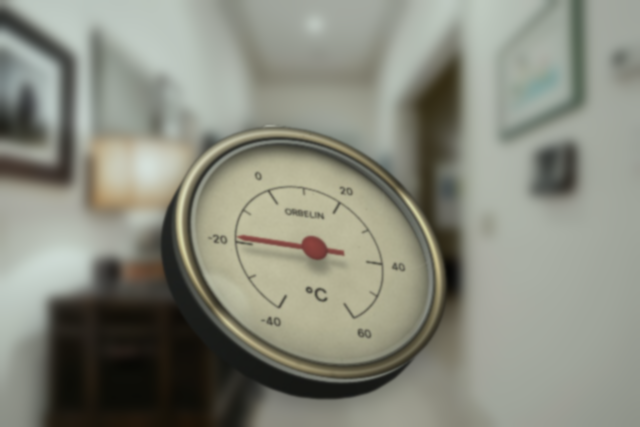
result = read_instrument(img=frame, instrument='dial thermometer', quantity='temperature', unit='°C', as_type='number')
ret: -20 °C
